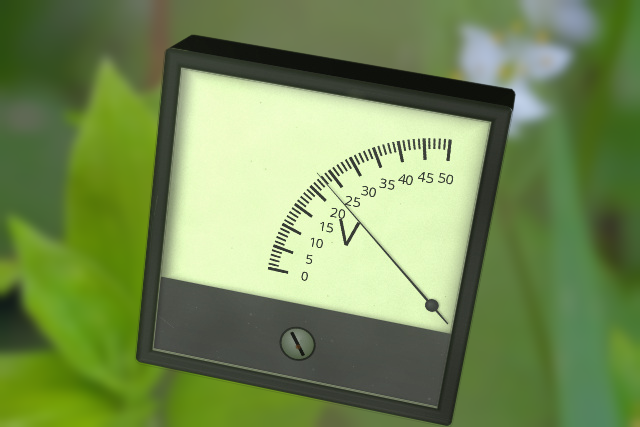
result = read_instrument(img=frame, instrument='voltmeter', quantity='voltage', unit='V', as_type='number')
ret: 23 V
